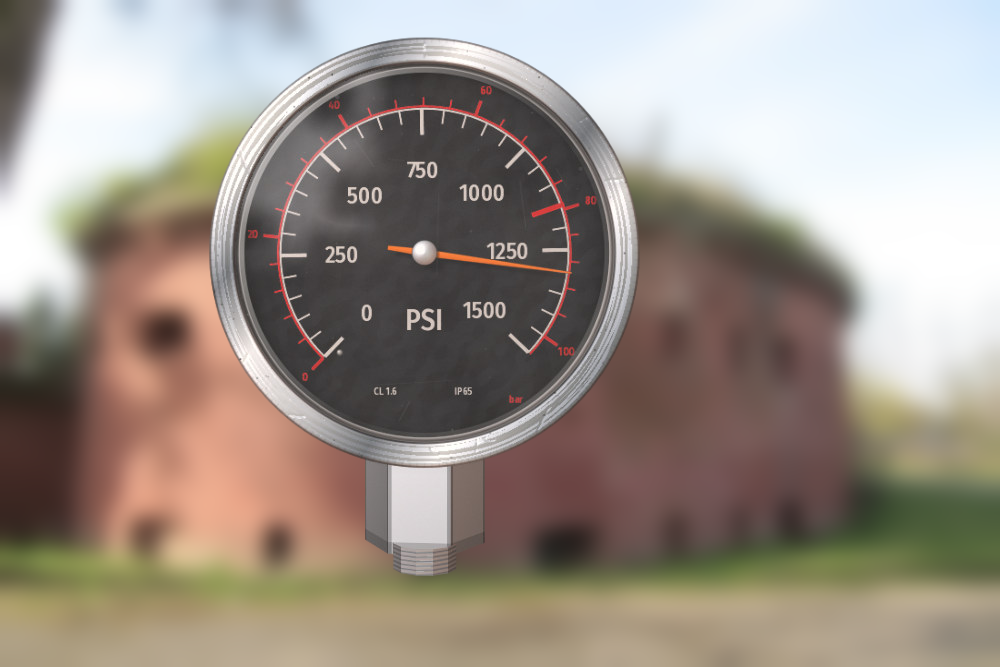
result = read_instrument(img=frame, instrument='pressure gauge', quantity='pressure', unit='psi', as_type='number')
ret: 1300 psi
